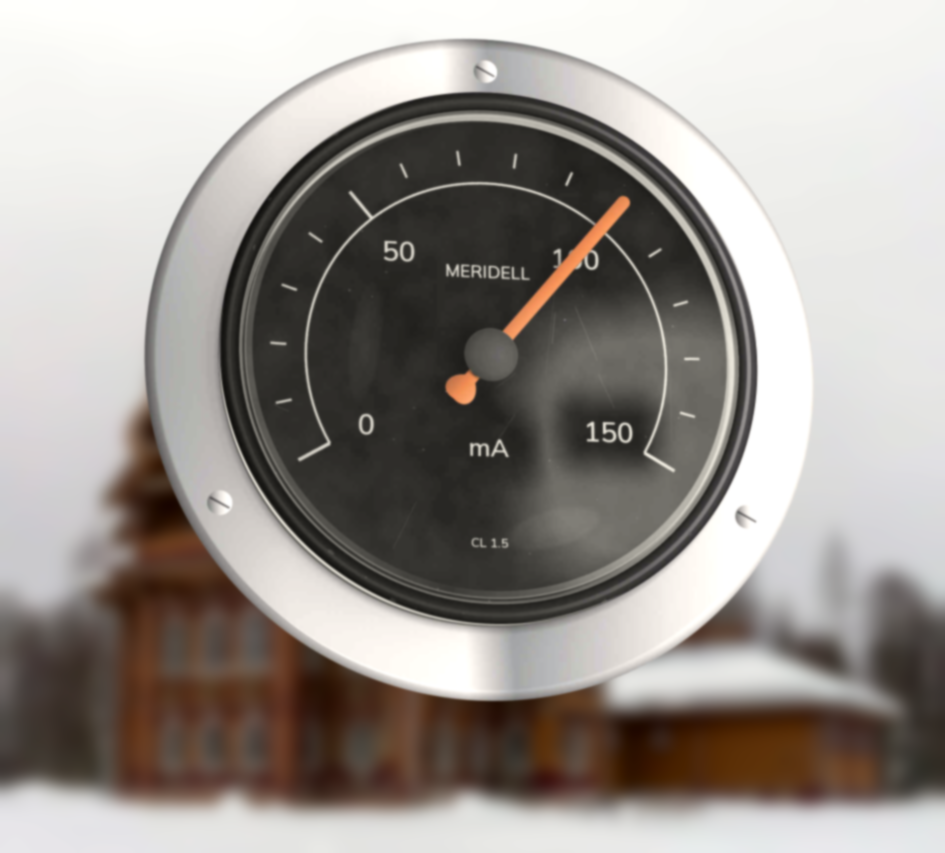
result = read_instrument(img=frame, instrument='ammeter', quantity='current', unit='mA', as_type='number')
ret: 100 mA
